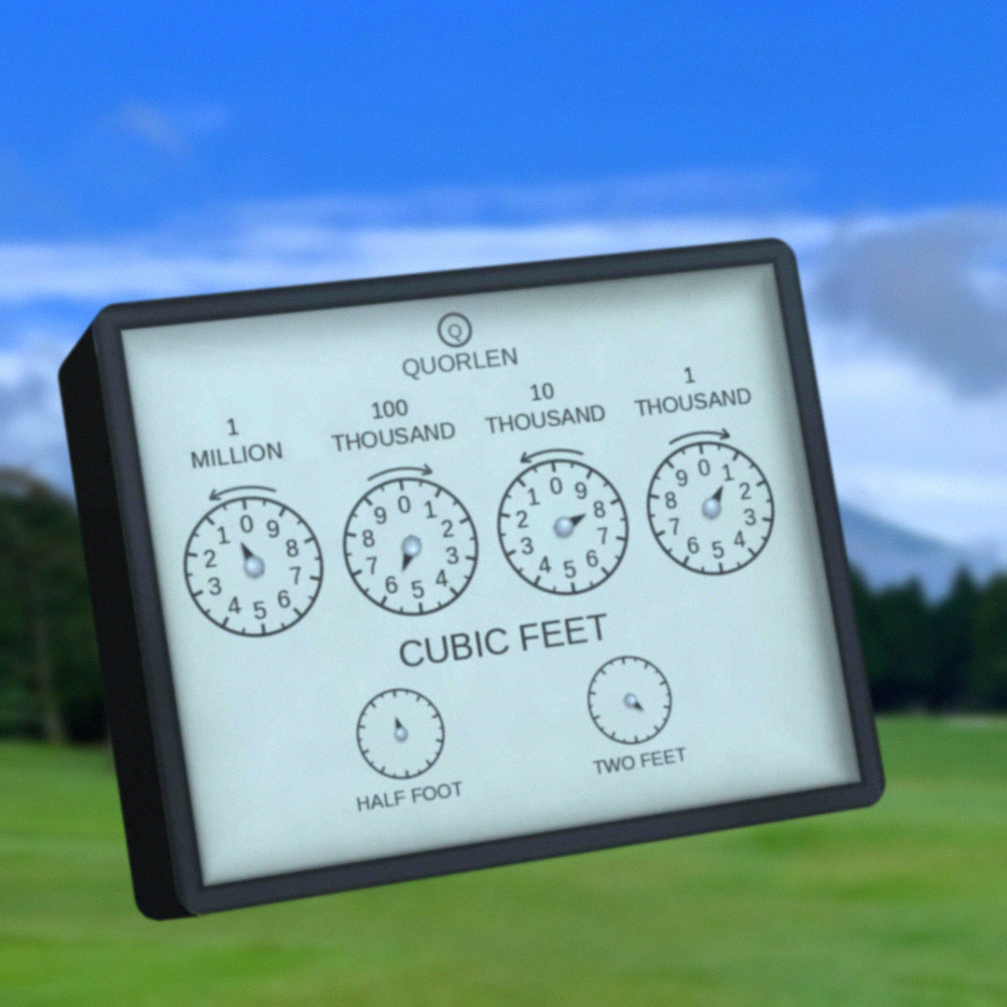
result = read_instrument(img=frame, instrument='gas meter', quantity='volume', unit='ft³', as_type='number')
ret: 58100 ft³
